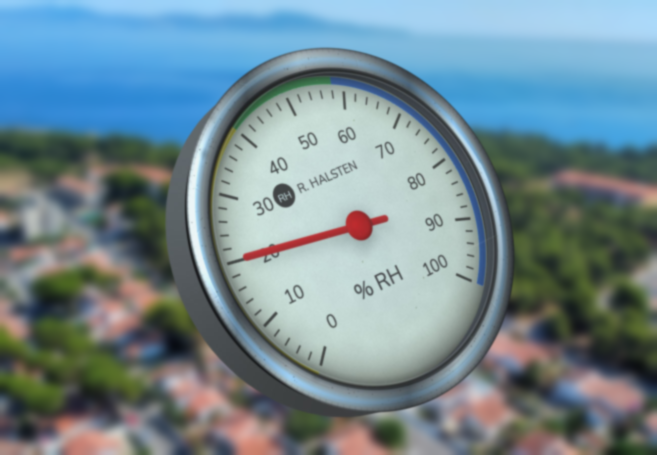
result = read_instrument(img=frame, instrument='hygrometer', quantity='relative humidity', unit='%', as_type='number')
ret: 20 %
